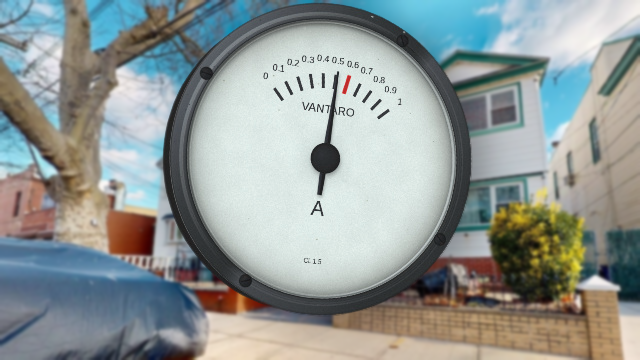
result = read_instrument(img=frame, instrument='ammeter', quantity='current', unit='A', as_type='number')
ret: 0.5 A
